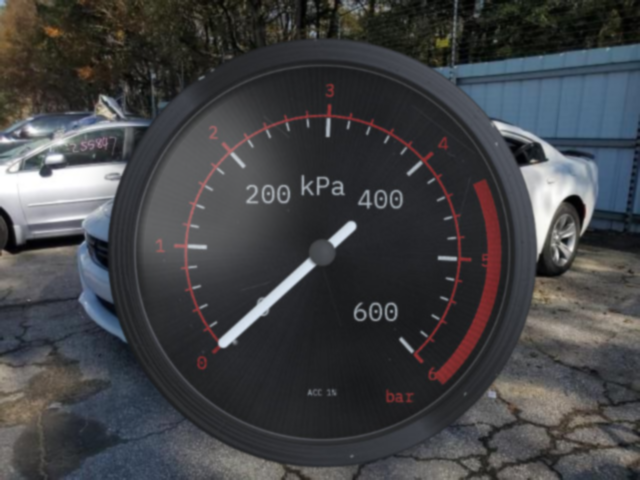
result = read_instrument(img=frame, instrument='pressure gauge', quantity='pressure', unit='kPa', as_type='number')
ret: 0 kPa
